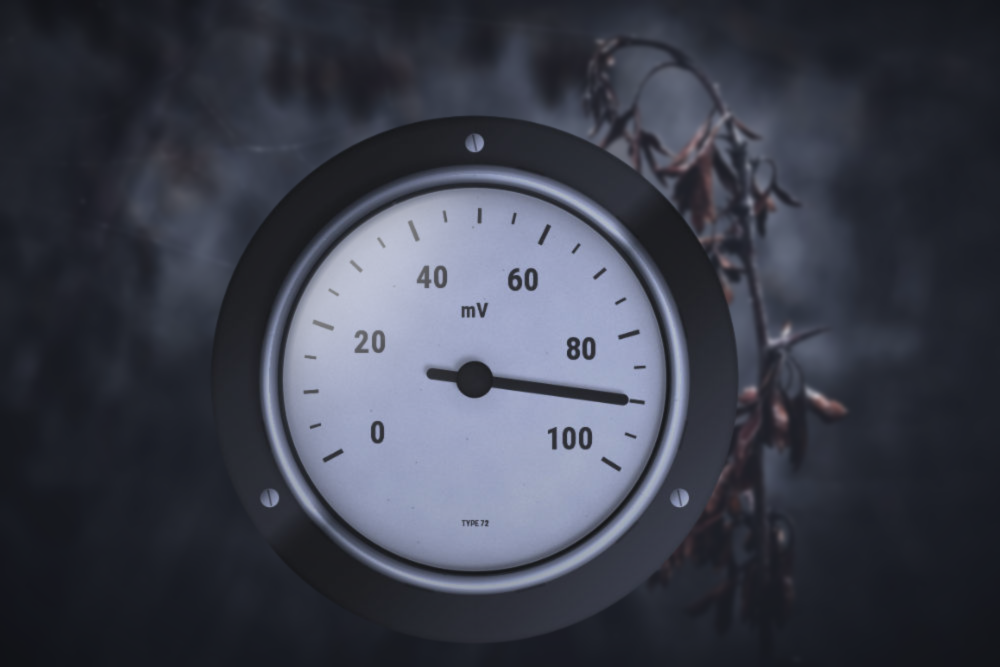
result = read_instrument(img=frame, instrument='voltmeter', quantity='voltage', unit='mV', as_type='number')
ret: 90 mV
